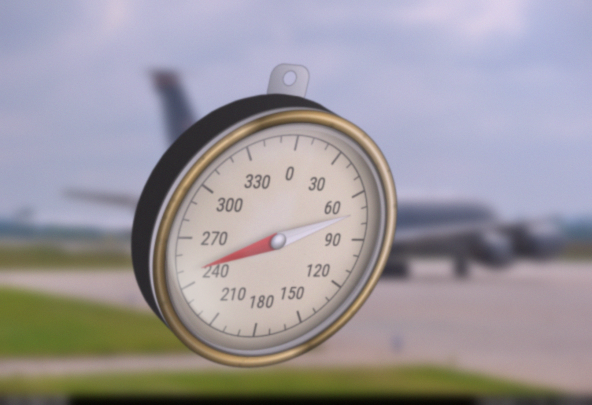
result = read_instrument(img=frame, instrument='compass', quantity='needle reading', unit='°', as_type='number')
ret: 250 °
